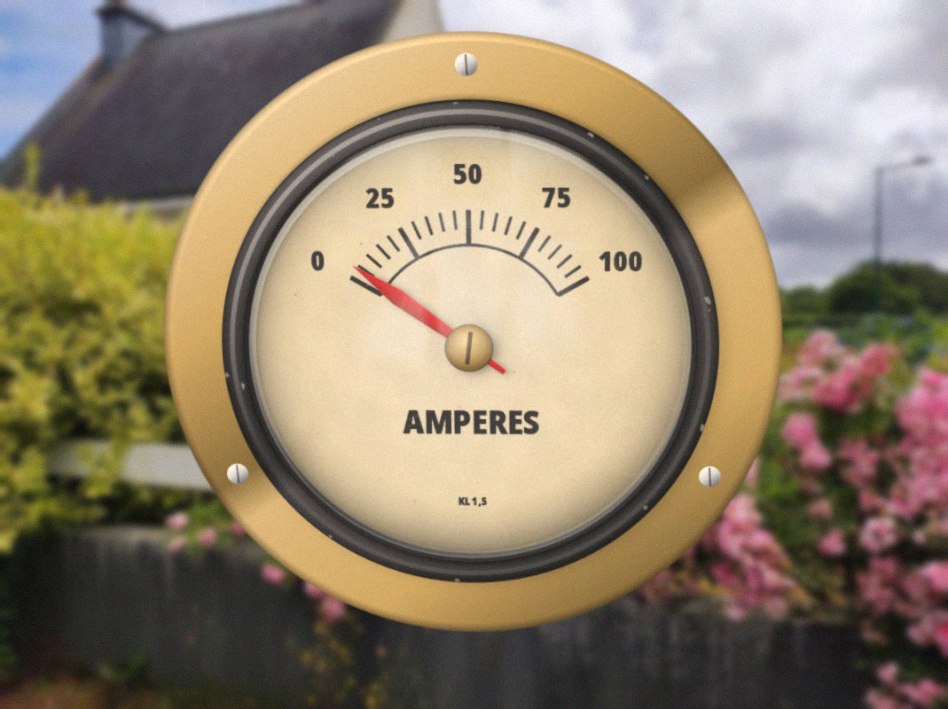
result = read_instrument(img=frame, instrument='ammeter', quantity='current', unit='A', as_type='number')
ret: 5 A
